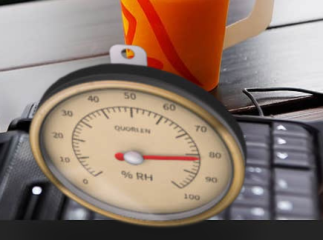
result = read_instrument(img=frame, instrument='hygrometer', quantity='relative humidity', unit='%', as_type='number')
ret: 80 %
